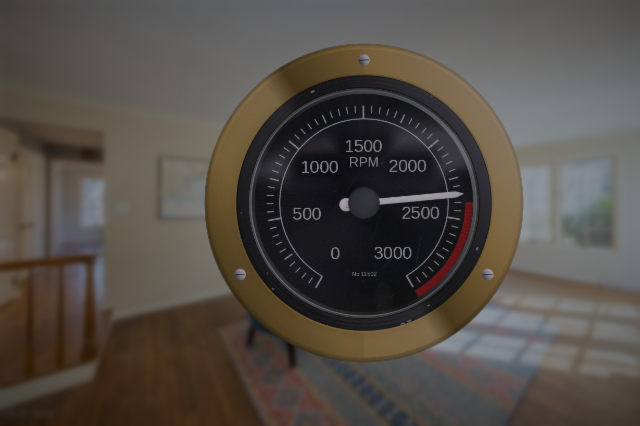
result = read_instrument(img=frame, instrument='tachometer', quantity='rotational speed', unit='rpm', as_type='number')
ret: 2350 rpm
